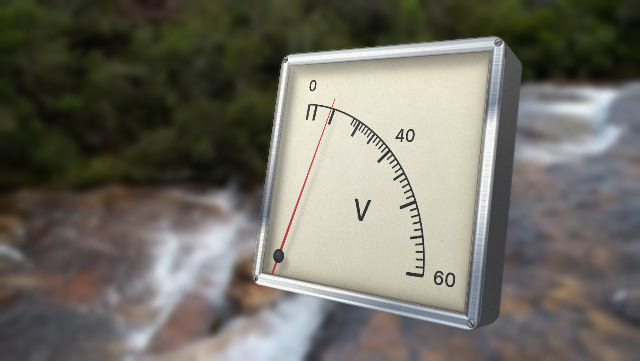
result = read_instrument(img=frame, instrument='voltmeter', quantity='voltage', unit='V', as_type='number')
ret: 20 V
